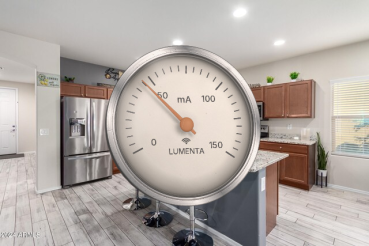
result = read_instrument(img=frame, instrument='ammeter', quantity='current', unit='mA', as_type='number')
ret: 45 mA
